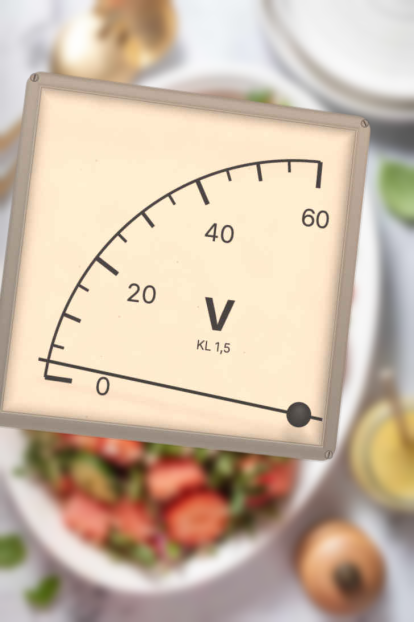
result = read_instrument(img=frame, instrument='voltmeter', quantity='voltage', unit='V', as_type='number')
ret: 2.5 V
